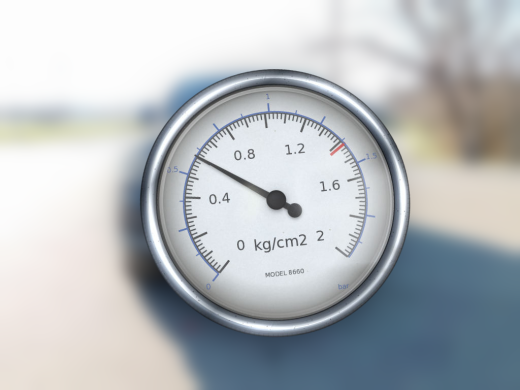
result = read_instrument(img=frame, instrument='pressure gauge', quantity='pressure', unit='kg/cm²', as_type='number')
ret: 0.6 kg/cm²
